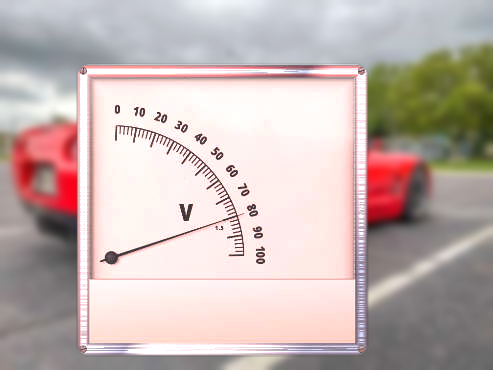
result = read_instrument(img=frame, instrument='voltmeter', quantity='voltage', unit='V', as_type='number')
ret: 80 V
